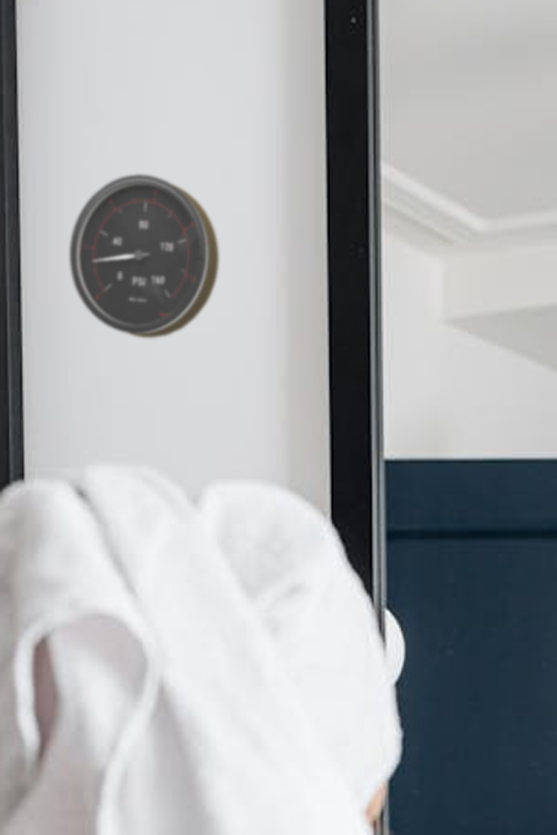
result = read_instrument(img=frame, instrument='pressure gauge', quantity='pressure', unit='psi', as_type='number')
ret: 20 psi
